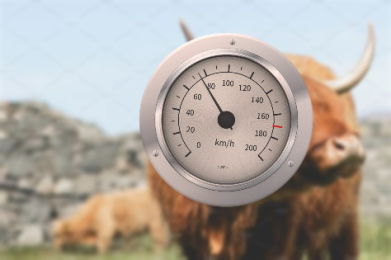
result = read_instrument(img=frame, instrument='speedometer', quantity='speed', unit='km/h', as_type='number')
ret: 75 km/h
